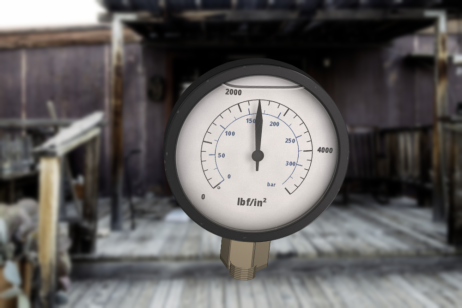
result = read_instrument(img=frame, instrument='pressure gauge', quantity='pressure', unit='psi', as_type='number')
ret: 2400 psi
